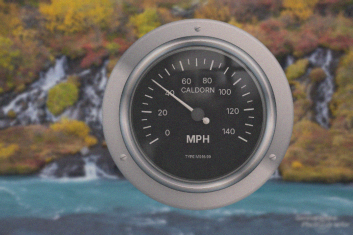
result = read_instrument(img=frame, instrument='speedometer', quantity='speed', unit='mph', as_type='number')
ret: 40 mph
